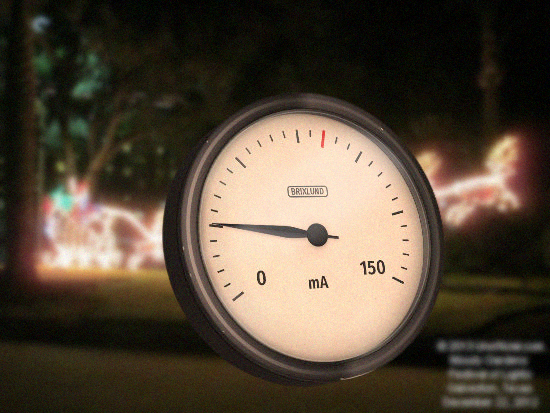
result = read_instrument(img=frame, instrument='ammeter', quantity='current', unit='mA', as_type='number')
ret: 25 mA
